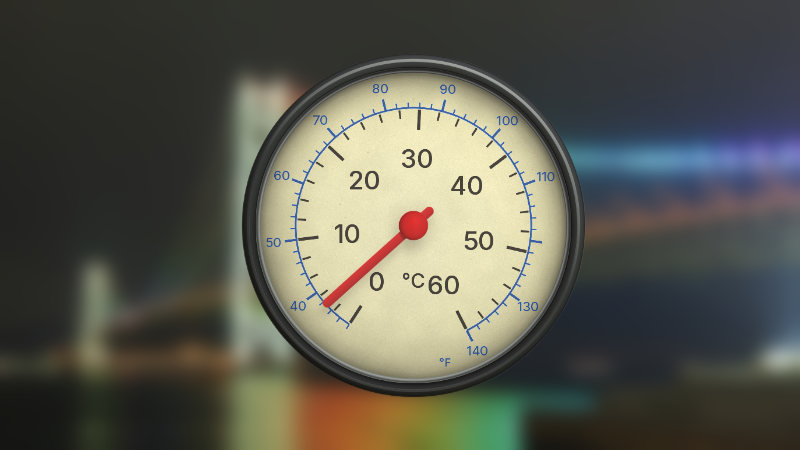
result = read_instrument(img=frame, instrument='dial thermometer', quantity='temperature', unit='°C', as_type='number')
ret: 3 °C
